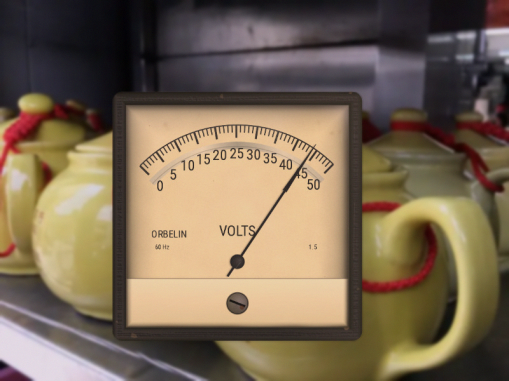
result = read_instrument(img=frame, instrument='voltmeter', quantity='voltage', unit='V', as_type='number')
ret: 44 V
